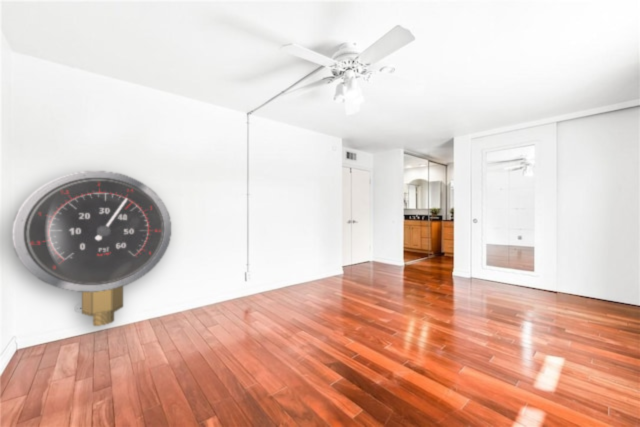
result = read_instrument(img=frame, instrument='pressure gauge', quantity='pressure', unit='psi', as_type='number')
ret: 36 psi
